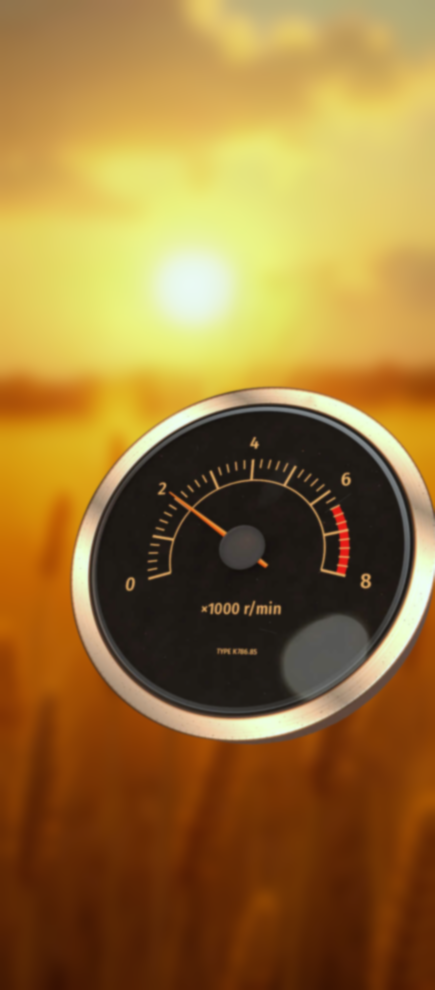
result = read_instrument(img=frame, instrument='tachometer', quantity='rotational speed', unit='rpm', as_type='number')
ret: 2000 rpm
